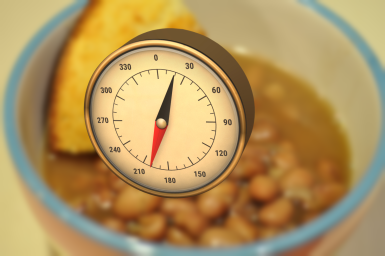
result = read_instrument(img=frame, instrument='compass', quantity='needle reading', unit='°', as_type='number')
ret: 200 °
